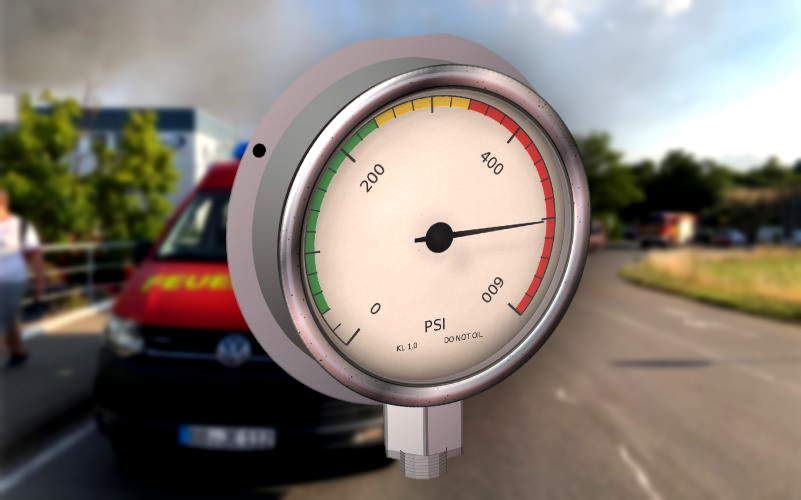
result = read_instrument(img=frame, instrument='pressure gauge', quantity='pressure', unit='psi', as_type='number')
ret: 500 psi
